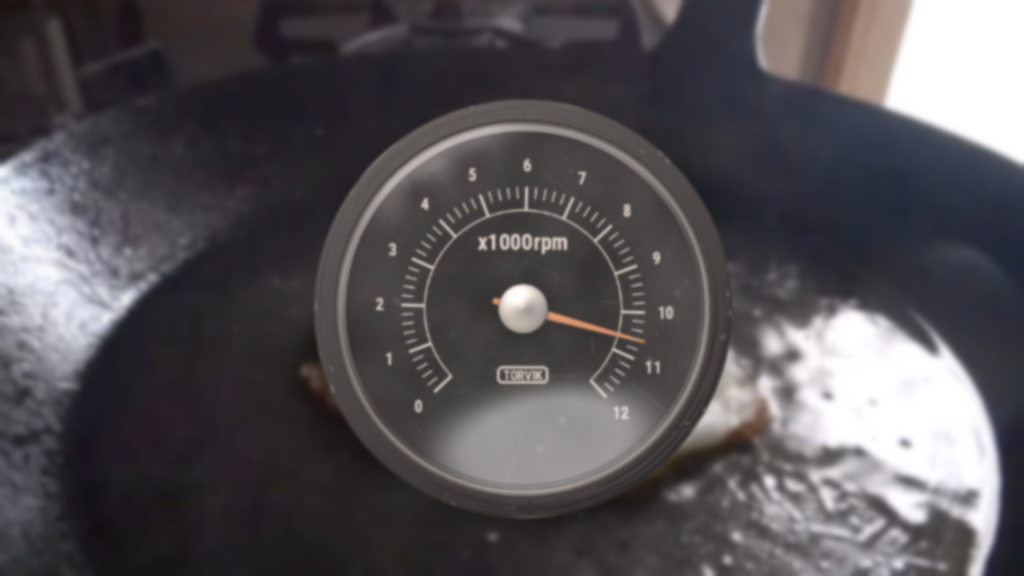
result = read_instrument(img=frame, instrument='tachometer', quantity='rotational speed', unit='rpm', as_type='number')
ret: 10600 rpm
